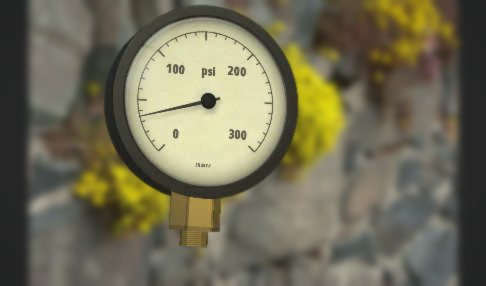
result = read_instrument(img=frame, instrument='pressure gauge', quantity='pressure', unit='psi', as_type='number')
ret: 35 psi
